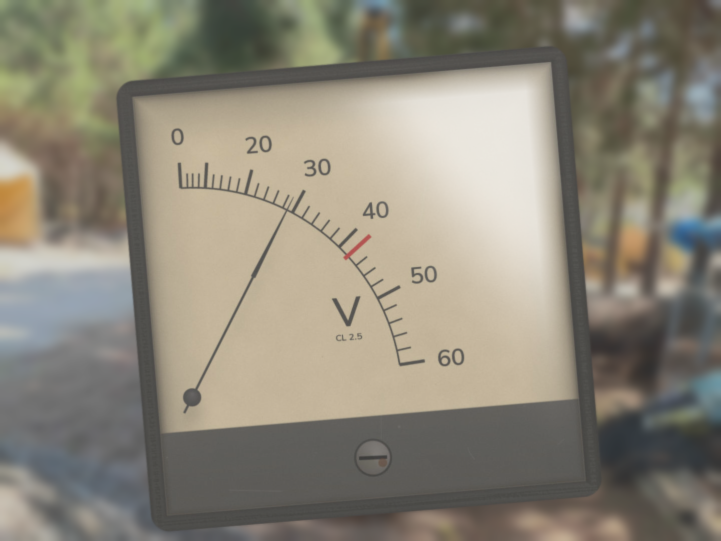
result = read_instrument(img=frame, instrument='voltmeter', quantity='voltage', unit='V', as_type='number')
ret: 29 V
